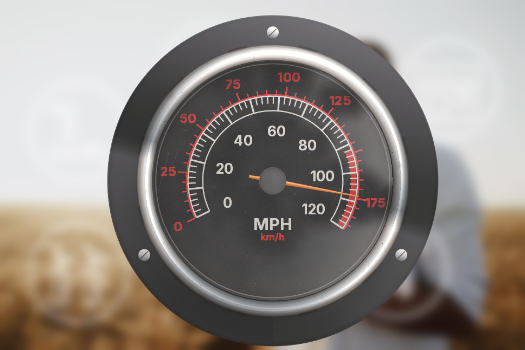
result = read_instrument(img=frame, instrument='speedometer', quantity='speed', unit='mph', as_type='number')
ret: 108 mph
